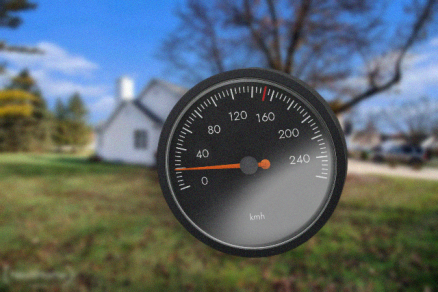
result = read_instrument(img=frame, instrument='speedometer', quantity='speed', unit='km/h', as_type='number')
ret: 20 km/h
